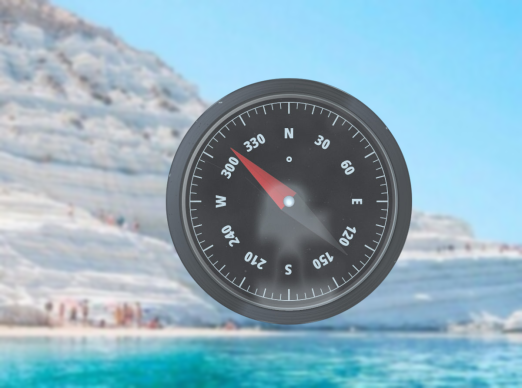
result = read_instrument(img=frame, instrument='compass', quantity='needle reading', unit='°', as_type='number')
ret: 312.5 °
